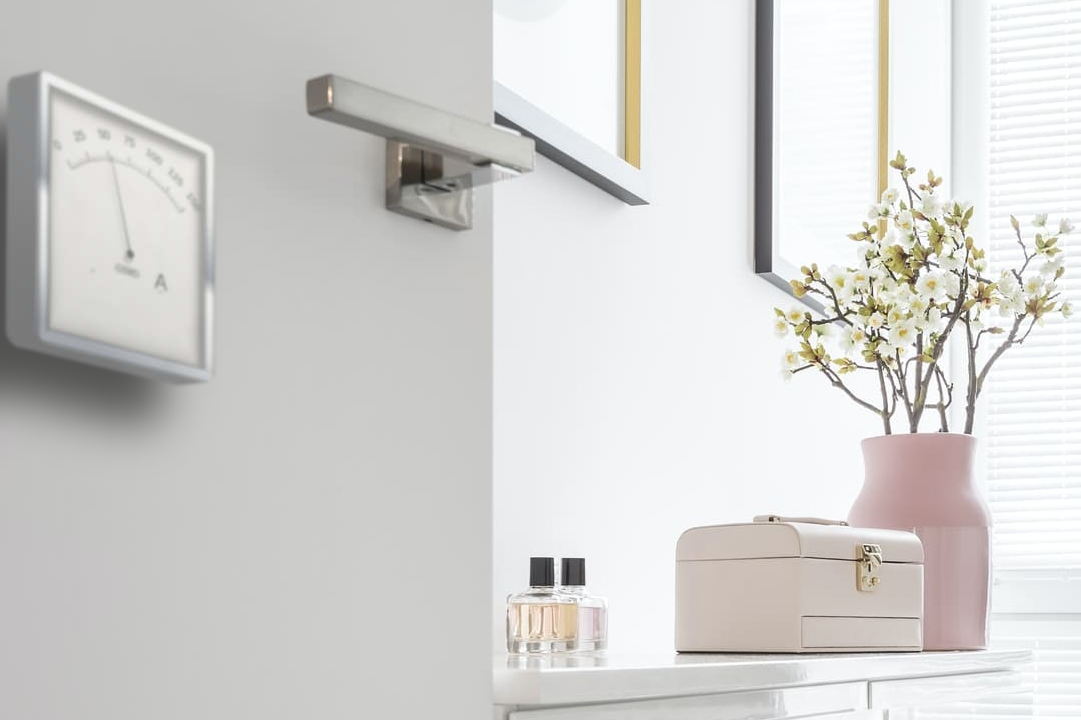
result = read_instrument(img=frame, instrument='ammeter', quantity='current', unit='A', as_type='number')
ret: 50 A
